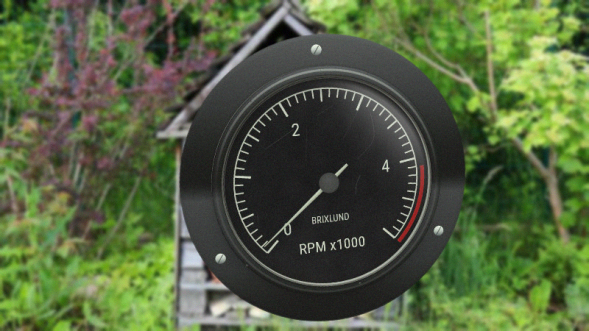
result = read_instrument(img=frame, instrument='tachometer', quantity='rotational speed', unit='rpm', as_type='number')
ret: 100 rpm
